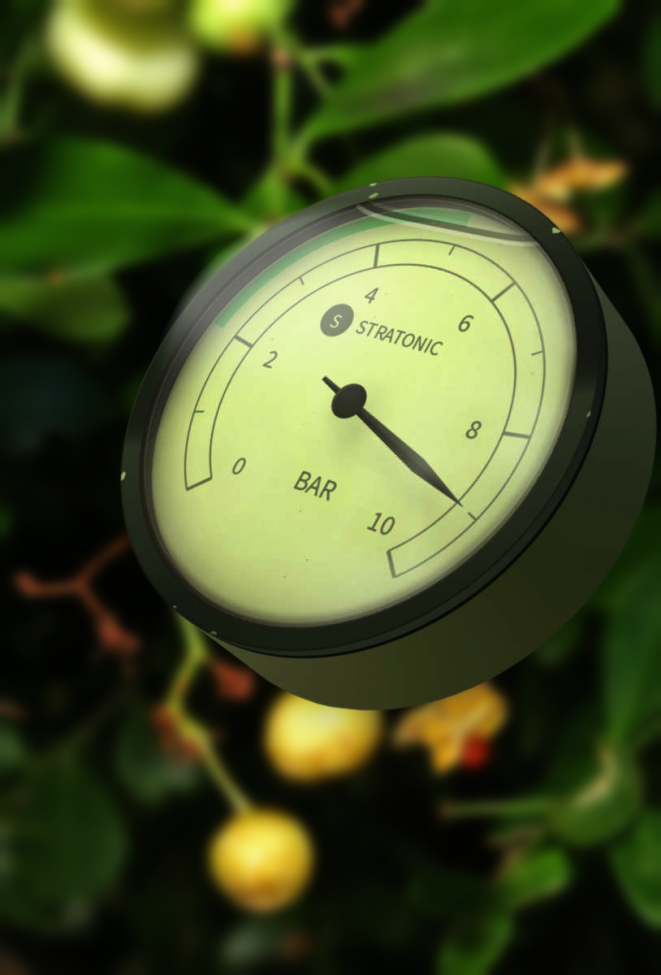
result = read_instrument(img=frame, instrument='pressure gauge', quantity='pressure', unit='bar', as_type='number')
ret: 9 bar
